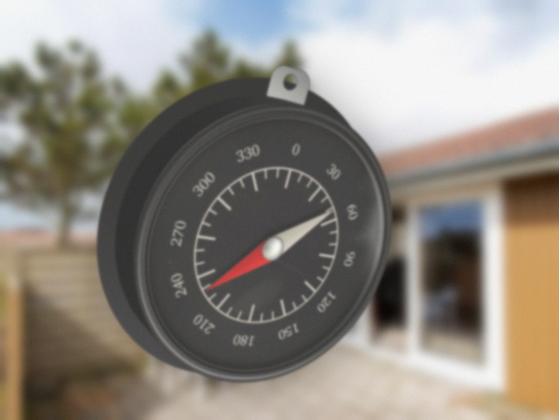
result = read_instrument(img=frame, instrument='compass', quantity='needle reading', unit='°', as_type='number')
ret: 230 °
